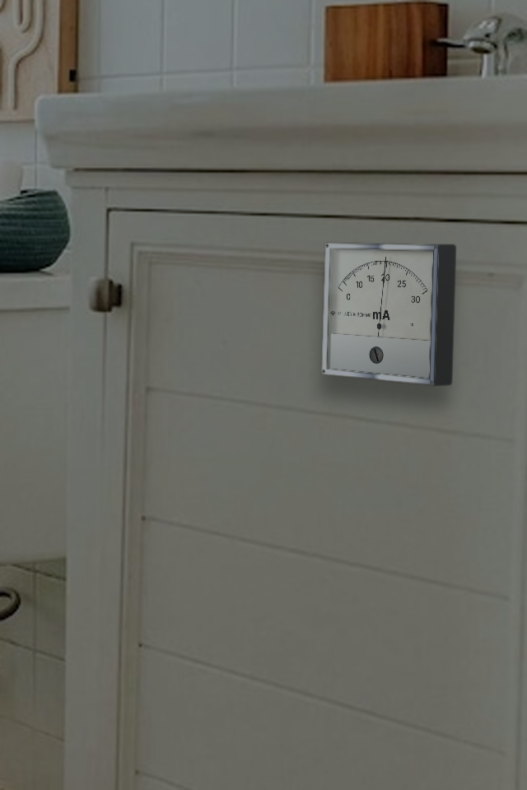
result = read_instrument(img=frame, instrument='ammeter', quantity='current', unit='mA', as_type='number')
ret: 20 mA
